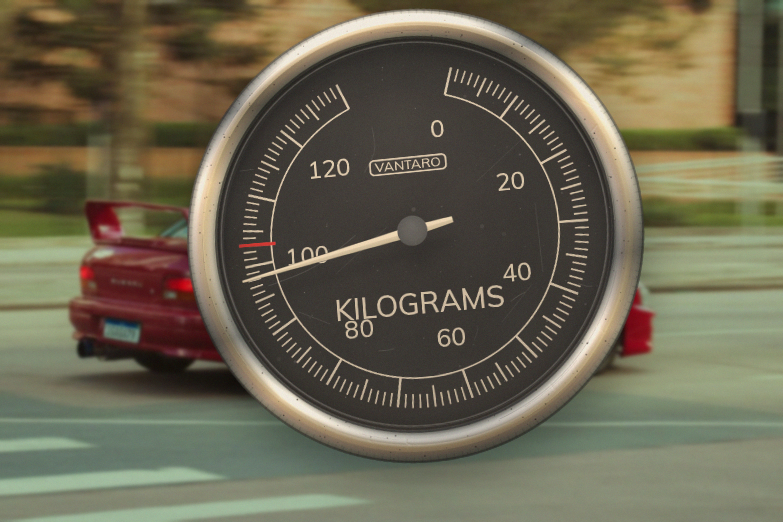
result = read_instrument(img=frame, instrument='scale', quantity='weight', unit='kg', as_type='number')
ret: 98 kg
